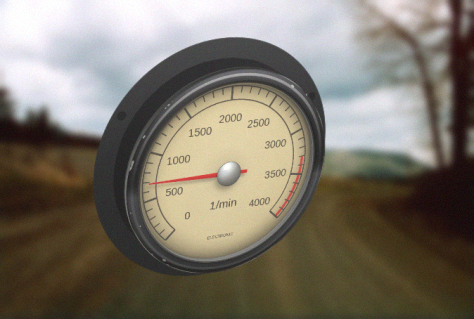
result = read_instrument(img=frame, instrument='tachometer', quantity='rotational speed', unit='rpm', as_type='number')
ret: 700 rpm
